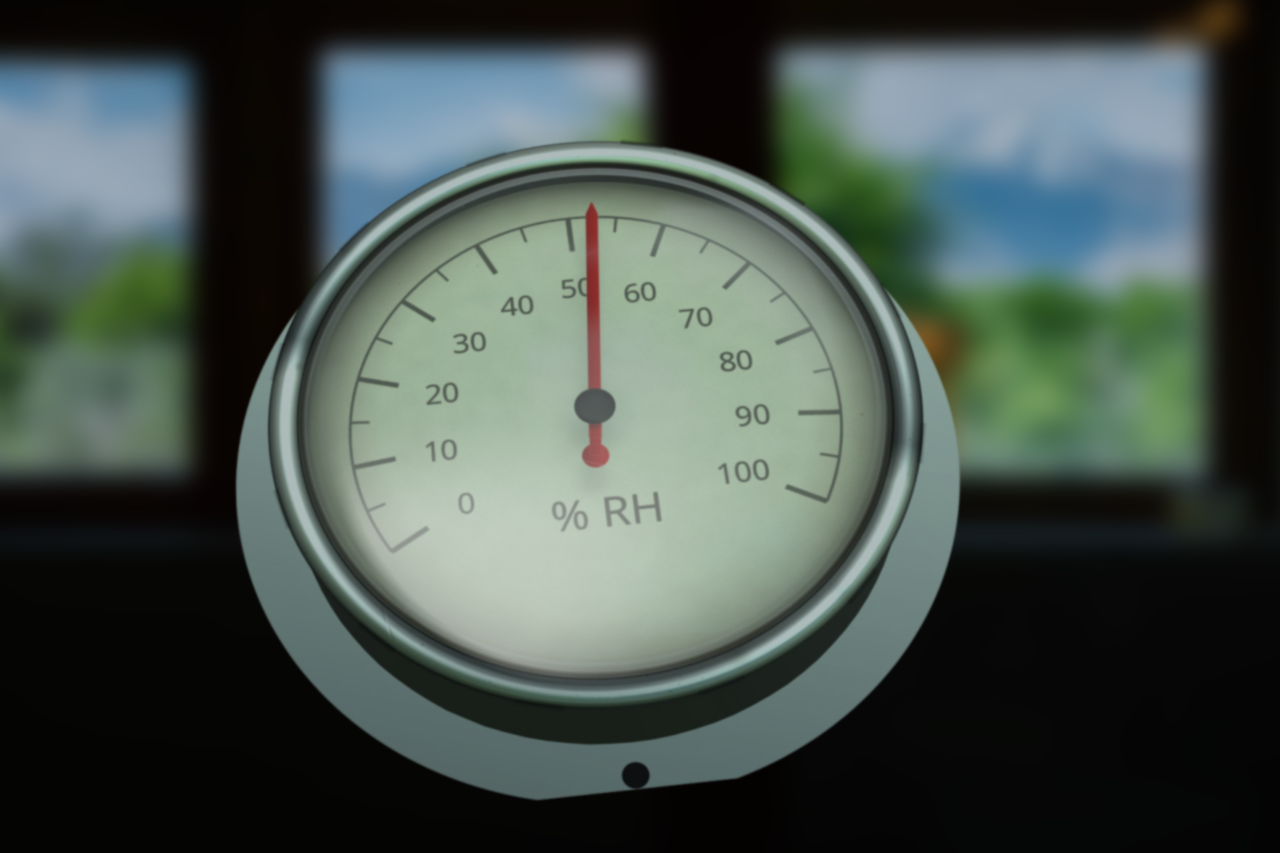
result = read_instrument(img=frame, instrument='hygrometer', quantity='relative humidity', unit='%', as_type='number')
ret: 52.5 %
